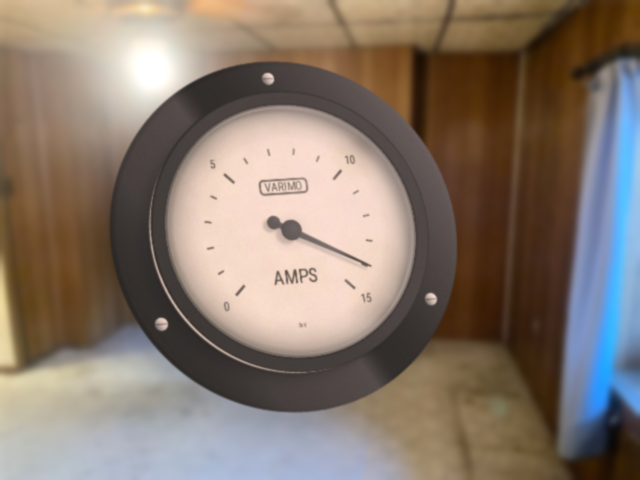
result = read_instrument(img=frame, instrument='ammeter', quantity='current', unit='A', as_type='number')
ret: 14 A
